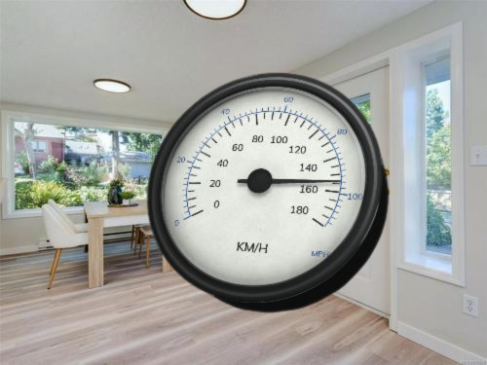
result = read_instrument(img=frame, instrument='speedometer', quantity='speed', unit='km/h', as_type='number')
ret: 155 km/h
